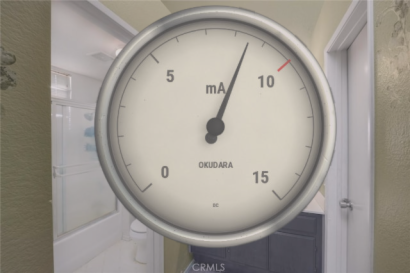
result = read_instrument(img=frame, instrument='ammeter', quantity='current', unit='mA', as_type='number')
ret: 8.5 mA
